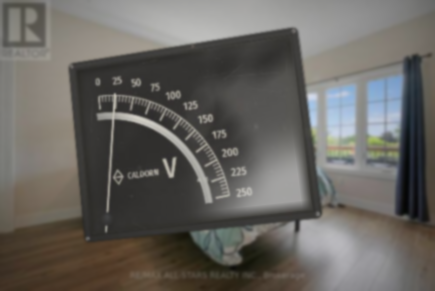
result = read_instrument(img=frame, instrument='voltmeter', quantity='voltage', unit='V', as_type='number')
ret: 25 V
